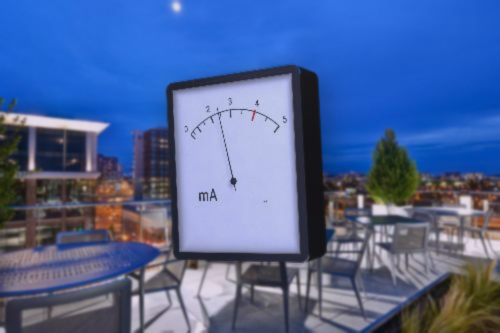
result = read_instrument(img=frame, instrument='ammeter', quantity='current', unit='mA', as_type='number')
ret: 2.5 mA
